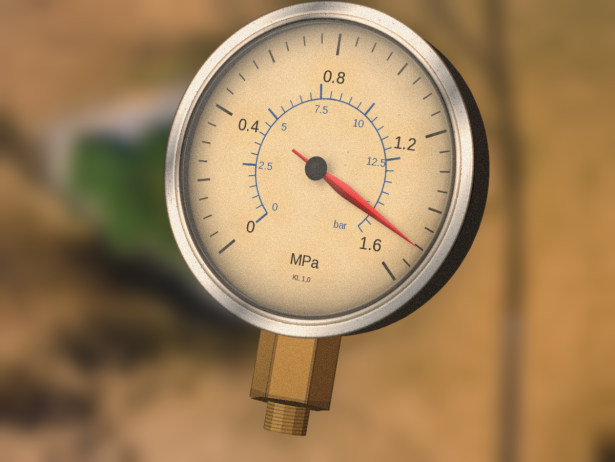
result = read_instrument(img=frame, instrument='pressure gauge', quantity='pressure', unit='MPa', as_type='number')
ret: 1.5 MPa
